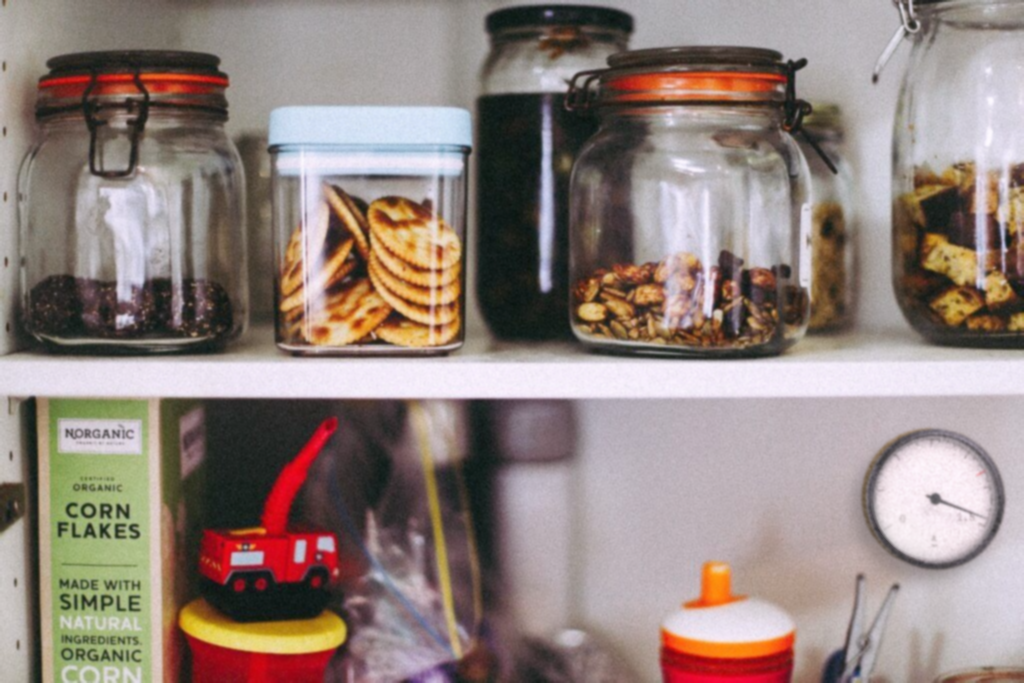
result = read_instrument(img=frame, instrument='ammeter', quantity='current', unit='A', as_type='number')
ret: 1.45 A
